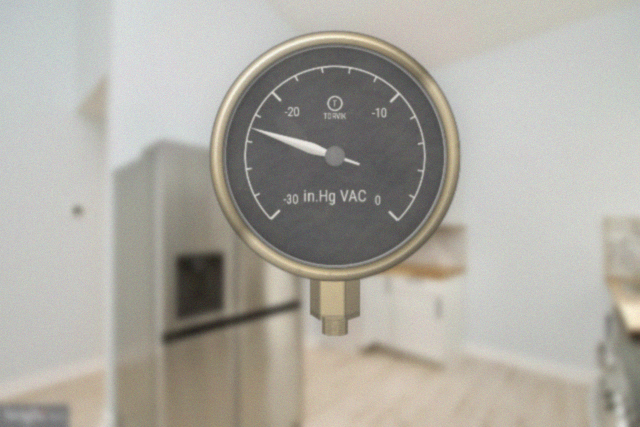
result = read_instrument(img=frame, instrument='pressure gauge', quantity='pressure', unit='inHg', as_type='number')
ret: -23 inHg
